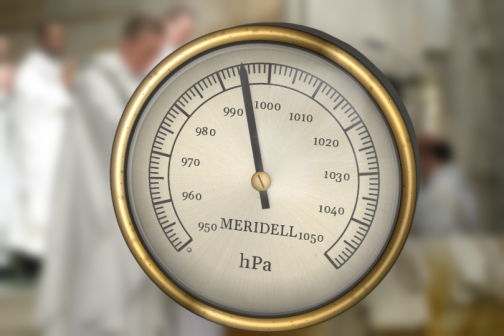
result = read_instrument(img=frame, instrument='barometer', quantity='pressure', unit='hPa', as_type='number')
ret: 995 hPa
